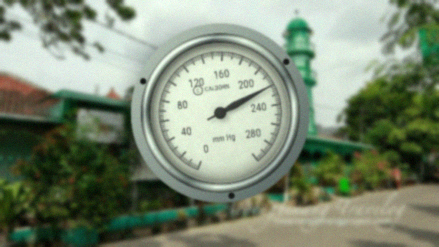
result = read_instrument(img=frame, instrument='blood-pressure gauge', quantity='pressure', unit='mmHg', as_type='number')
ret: 220 mmHg
